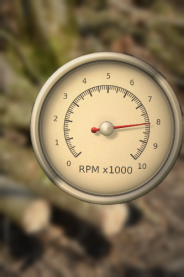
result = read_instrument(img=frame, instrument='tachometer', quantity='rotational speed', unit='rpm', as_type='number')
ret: 8000 rpm
